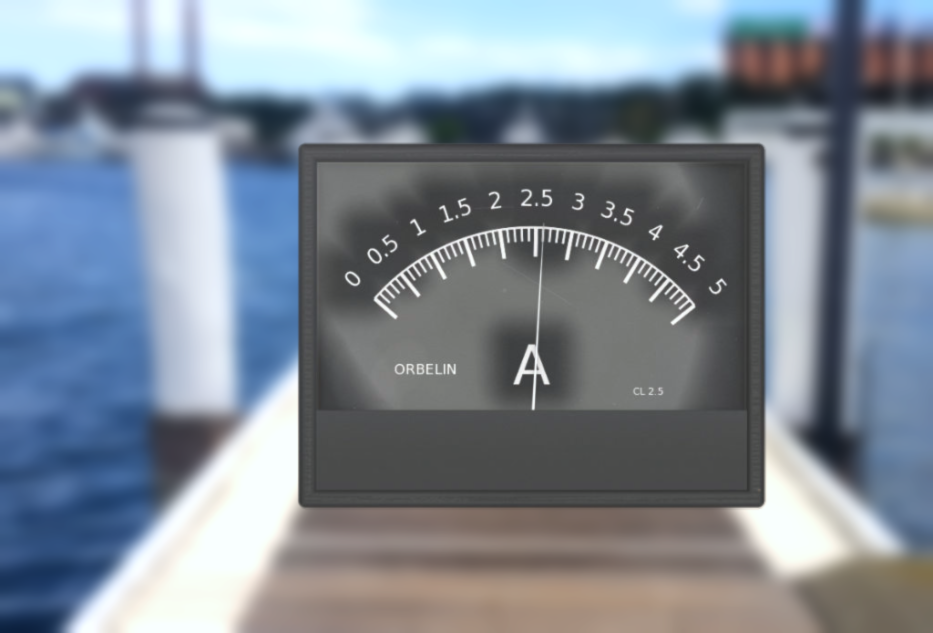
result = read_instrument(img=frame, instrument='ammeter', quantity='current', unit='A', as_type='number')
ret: 2.6 A
